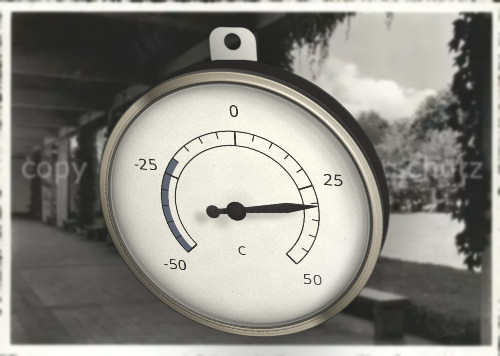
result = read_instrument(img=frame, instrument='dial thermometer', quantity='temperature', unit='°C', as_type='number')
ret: 30 °C
